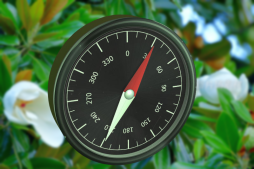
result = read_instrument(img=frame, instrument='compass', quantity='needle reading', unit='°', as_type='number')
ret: 30 °
